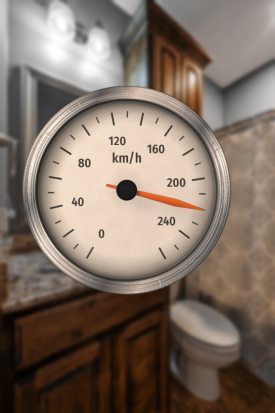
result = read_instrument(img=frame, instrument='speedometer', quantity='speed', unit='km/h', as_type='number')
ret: 220 km/h
